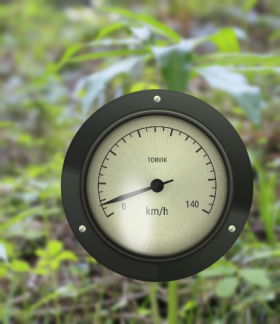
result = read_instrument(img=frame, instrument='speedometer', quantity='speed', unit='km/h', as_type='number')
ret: 7.5 km/h
